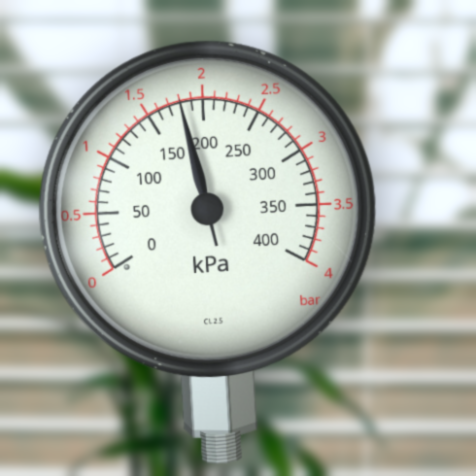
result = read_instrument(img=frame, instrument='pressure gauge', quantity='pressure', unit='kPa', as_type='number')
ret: 180 kPa
